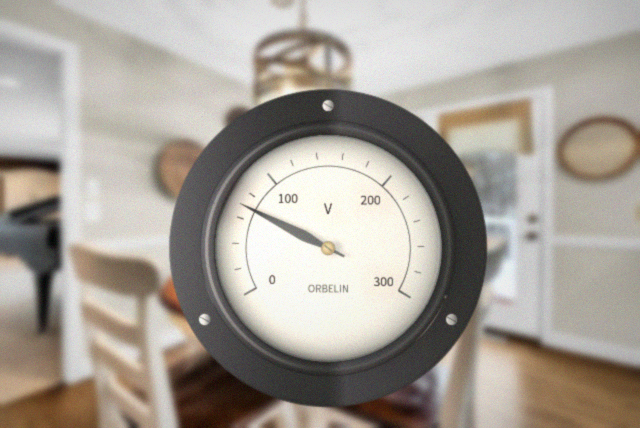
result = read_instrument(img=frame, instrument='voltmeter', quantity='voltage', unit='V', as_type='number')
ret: 70 V
